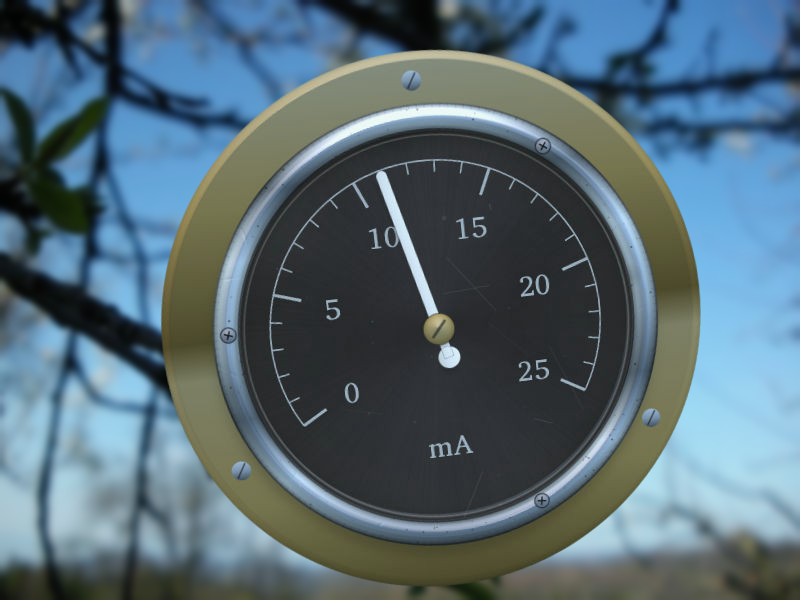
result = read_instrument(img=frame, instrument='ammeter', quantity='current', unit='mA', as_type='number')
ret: 11 mA
